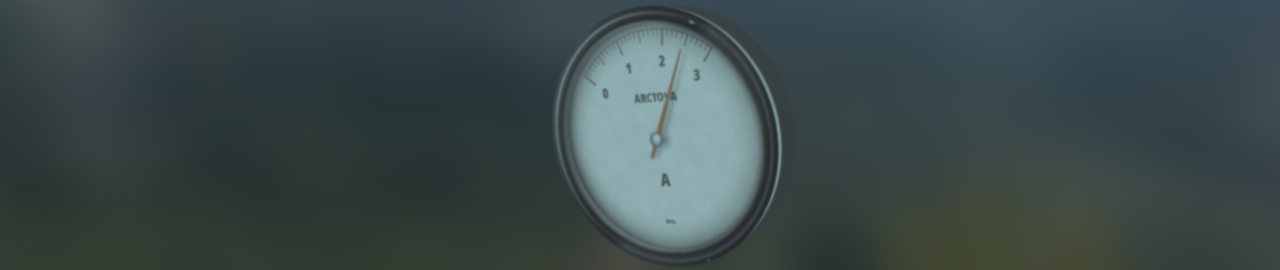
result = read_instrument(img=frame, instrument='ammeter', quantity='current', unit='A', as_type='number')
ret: 2.5 A
